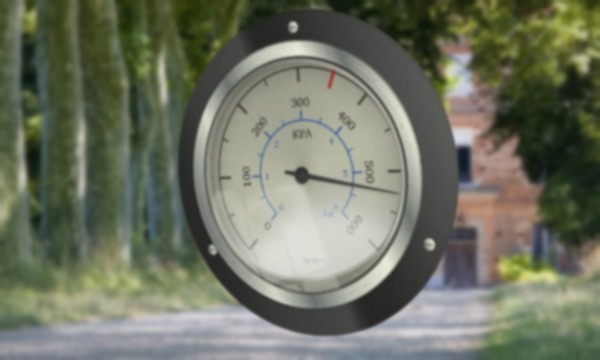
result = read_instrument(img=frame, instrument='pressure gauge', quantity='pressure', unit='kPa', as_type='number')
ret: 525 kPa
